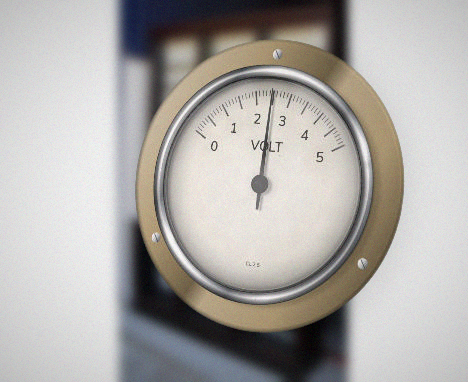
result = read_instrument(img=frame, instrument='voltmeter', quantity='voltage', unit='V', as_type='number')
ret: 2.5 V
